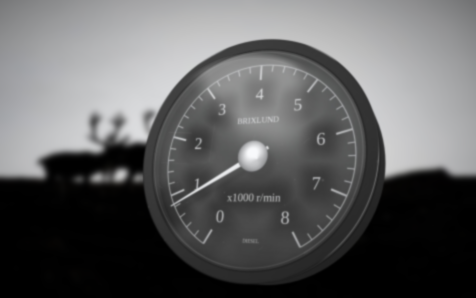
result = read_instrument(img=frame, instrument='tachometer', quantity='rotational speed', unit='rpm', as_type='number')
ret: 800 rpm
